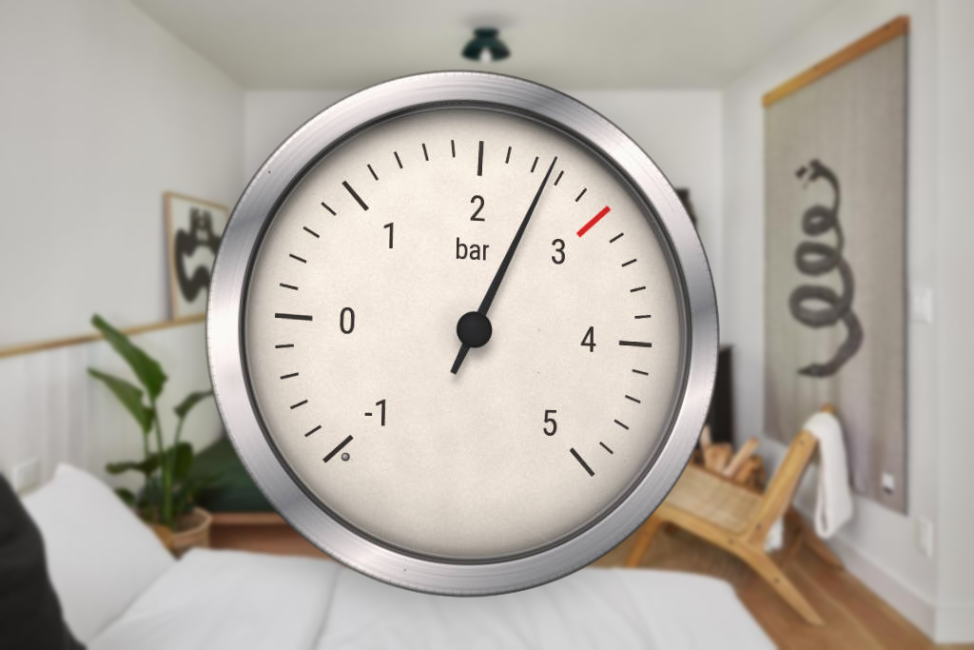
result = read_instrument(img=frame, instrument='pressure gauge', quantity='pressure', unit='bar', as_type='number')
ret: 2.5 bar
